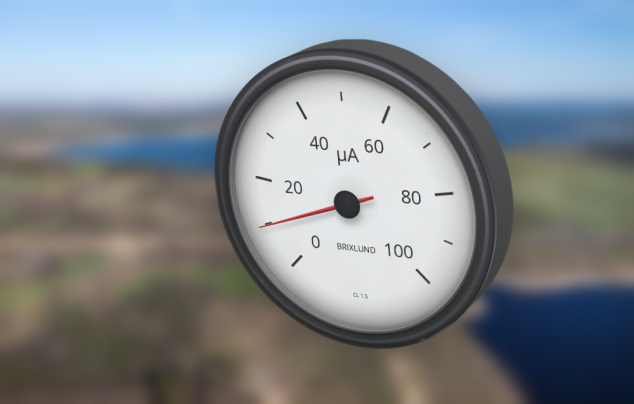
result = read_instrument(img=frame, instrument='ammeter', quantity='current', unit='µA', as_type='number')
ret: 10 µA
